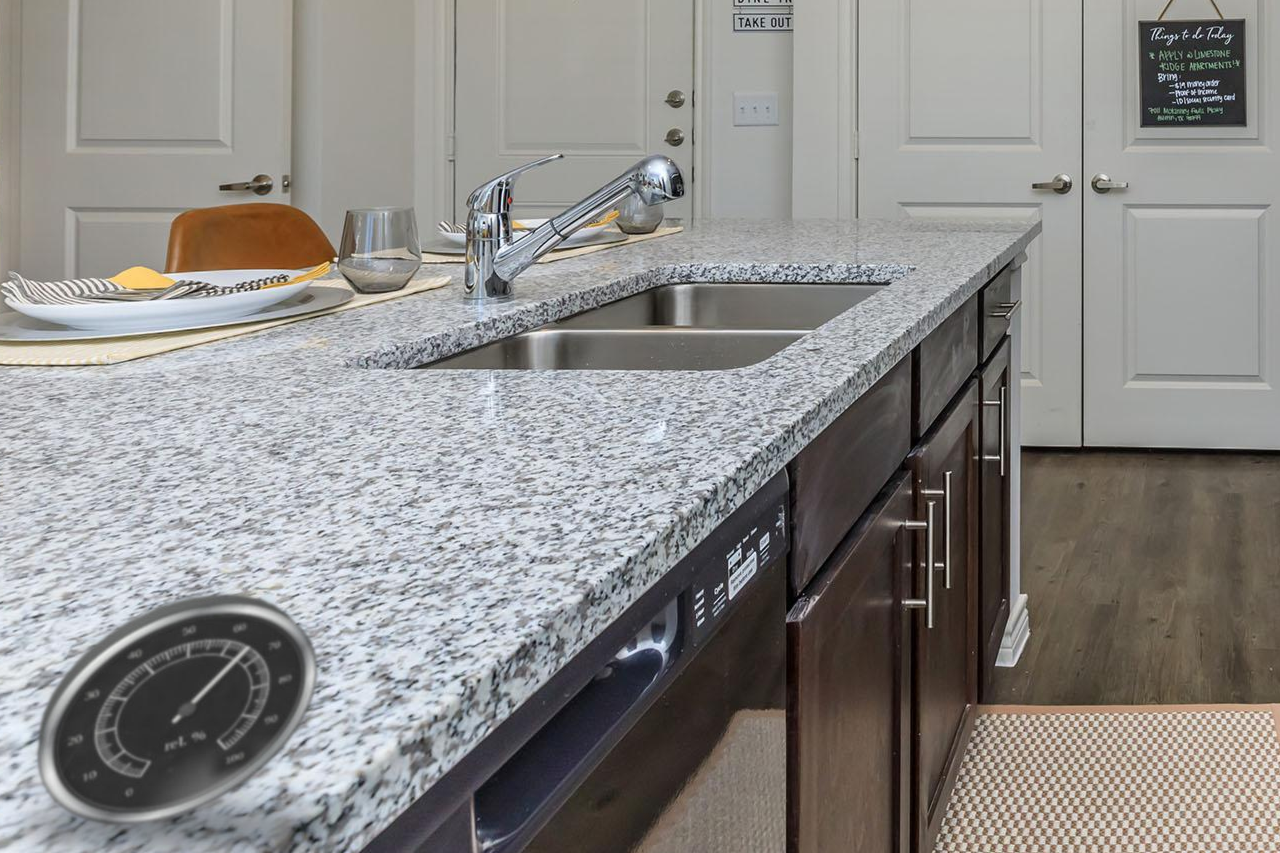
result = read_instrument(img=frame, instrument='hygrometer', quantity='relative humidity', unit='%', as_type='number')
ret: 65 %
